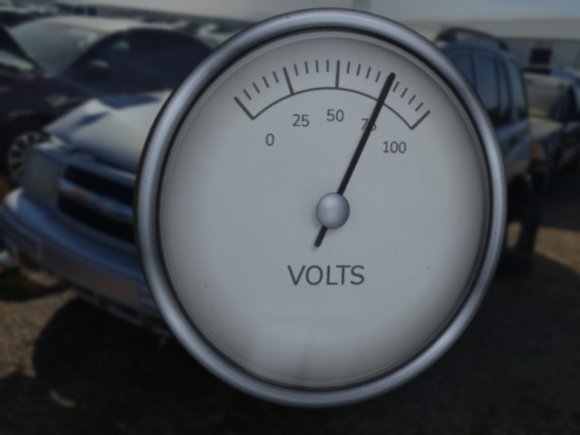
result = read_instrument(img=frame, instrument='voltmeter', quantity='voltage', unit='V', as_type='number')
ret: 75 V
